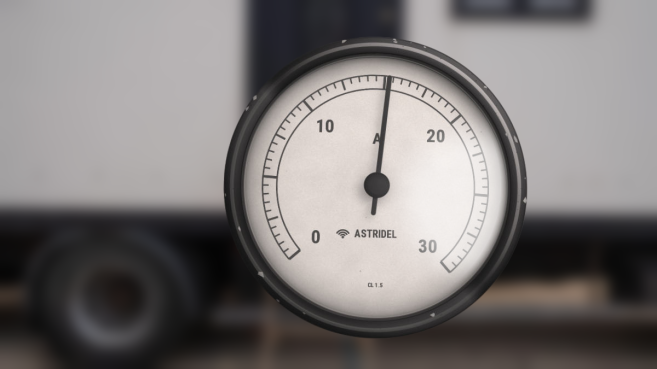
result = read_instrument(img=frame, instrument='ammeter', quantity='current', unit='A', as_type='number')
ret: 15.25 A
